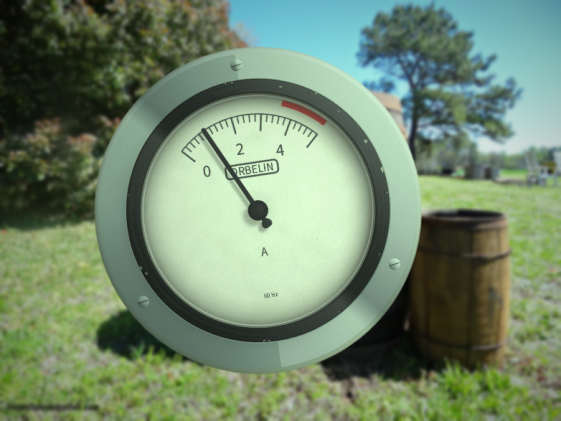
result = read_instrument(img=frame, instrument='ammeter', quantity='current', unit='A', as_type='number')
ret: 1 A
